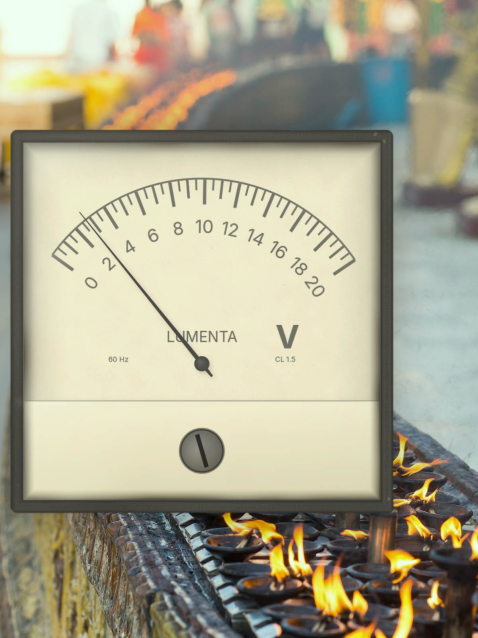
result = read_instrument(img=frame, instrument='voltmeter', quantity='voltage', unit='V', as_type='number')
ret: 2.75 V
